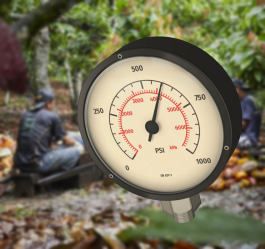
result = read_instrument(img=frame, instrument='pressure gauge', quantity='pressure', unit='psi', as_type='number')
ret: 600 psi
